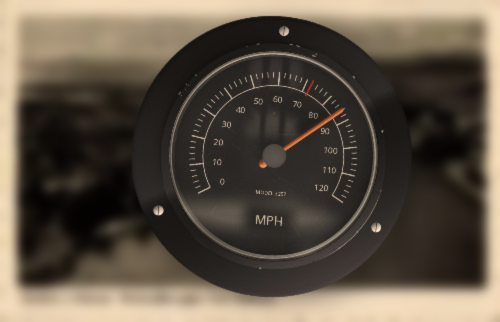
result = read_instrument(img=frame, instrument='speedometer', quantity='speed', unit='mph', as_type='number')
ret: 86 mph
